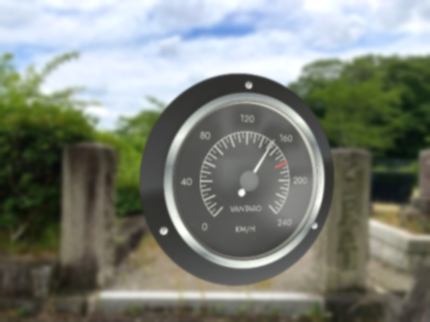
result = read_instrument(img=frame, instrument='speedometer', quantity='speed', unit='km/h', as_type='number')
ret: 150 km/h
